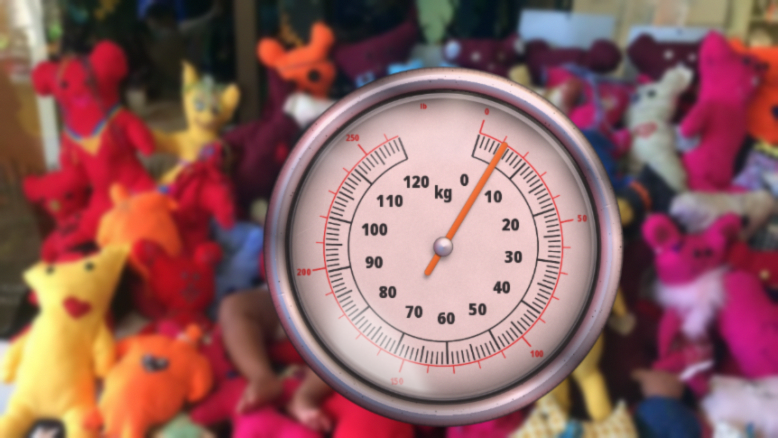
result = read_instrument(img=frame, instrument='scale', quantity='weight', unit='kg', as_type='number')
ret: 5 kg
